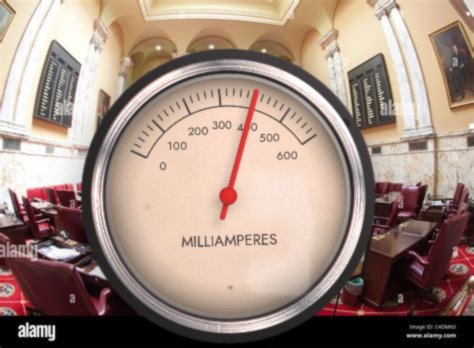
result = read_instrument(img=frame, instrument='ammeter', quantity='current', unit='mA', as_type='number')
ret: 400 mA
